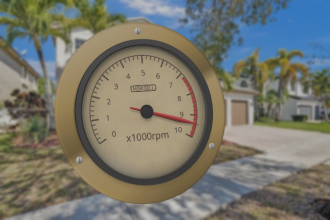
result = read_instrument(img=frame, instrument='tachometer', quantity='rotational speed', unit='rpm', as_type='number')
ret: 9400 rpm
